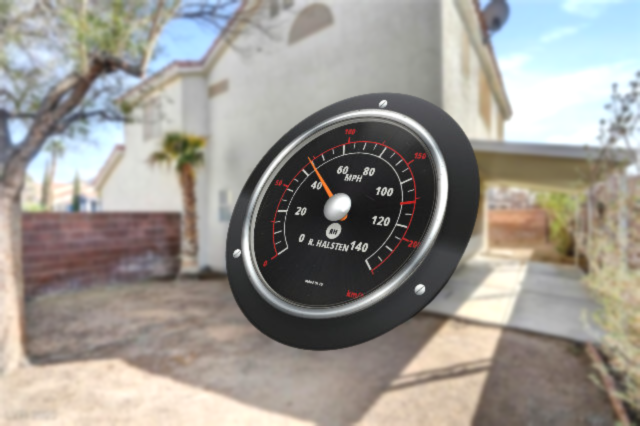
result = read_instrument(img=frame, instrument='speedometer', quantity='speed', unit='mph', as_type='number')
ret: 45 mph
